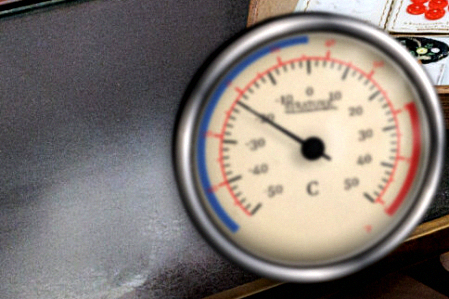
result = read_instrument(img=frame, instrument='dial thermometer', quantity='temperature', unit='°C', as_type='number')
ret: -20 °C
